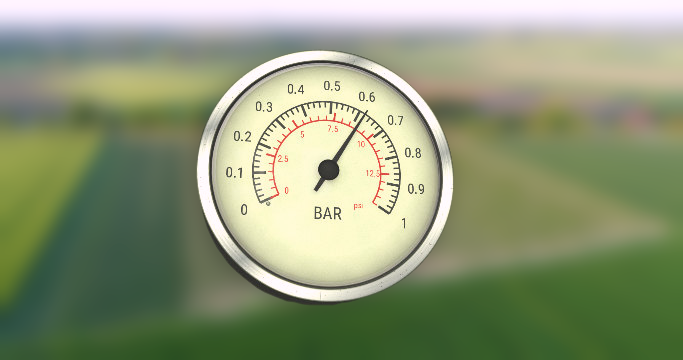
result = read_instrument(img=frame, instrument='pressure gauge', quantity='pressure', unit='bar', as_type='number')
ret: 0.62 bar
